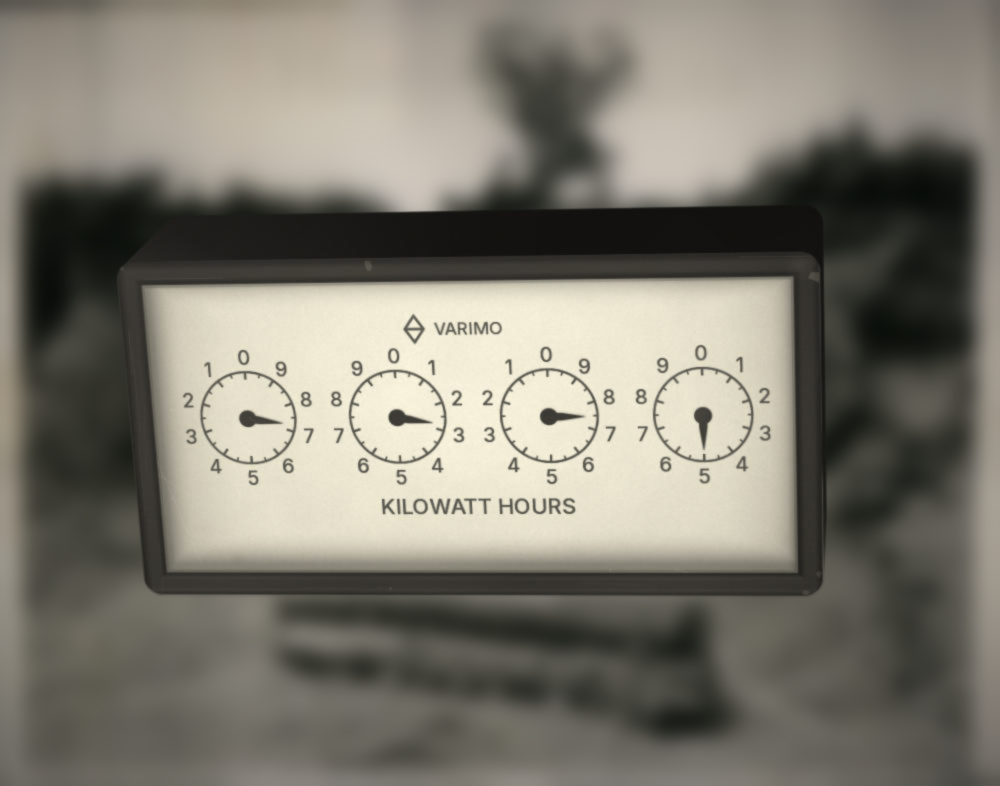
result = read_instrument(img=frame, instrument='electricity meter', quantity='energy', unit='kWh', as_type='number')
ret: 7275 kWh
